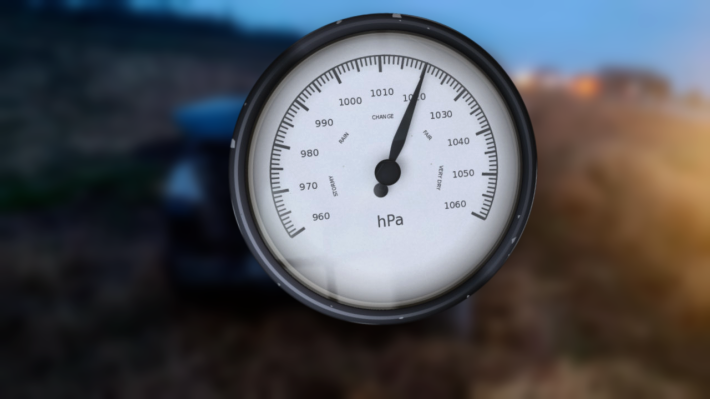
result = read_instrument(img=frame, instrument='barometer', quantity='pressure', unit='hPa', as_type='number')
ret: 1020 hPa
